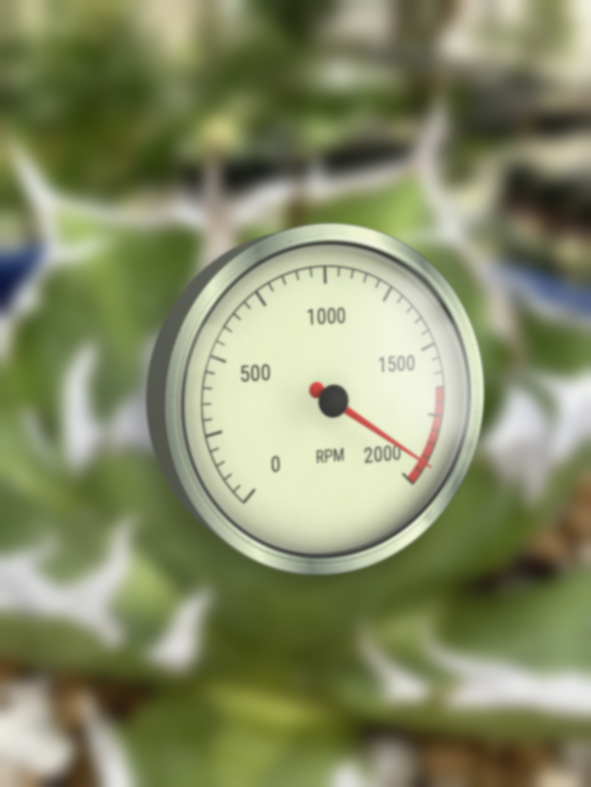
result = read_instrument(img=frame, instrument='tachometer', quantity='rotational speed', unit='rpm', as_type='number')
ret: 1925 rpm
